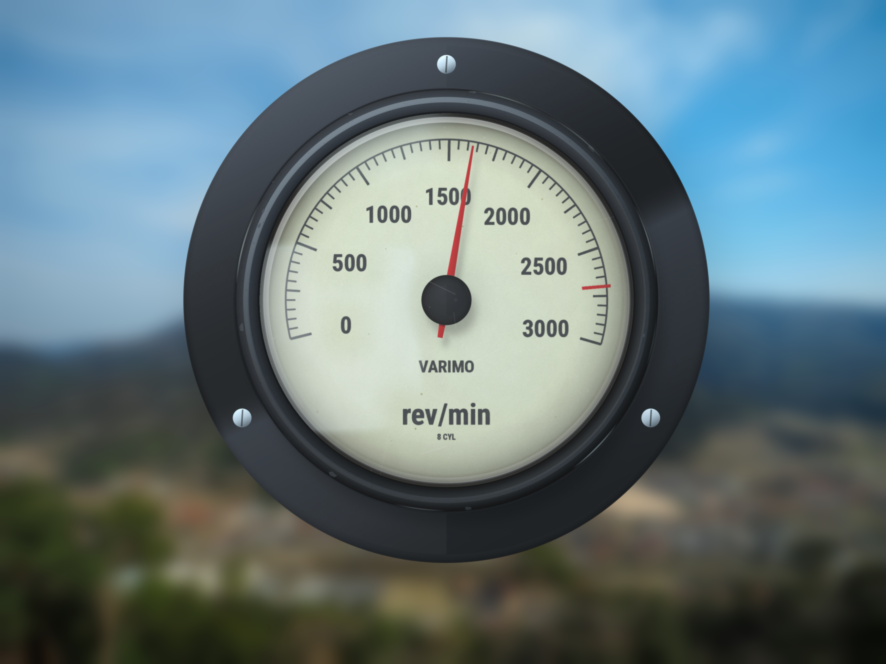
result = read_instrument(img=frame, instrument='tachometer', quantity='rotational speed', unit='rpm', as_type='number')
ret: 1625 rpm
